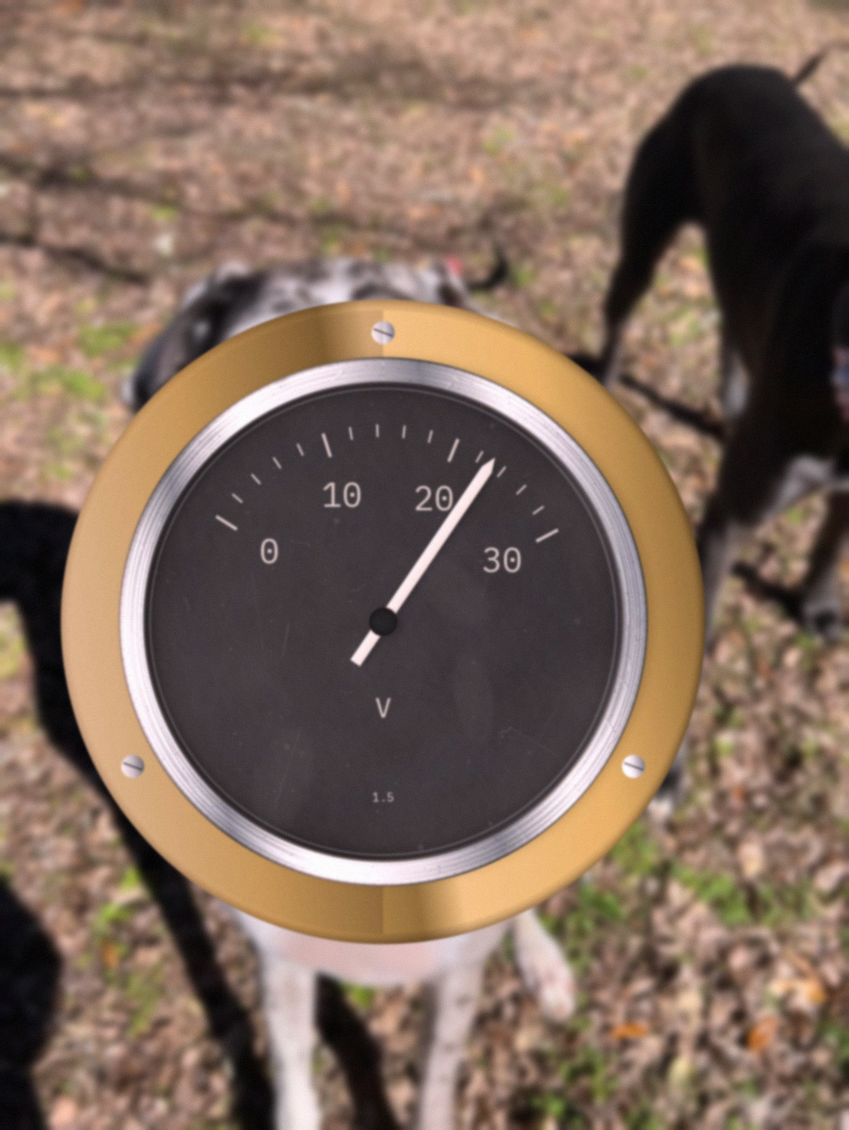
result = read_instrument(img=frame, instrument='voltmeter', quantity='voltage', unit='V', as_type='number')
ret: 23 V
